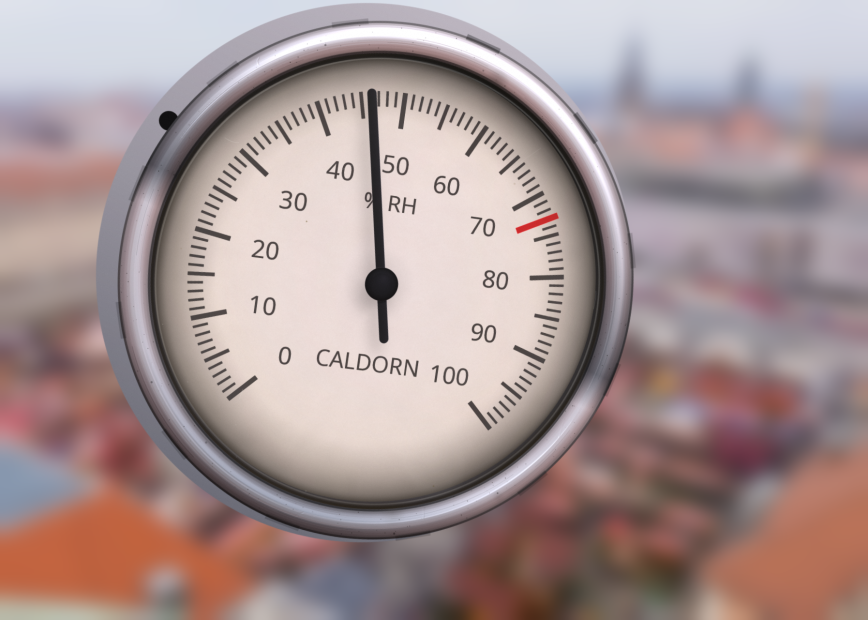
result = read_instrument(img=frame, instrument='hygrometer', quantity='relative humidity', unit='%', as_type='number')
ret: 46 %
